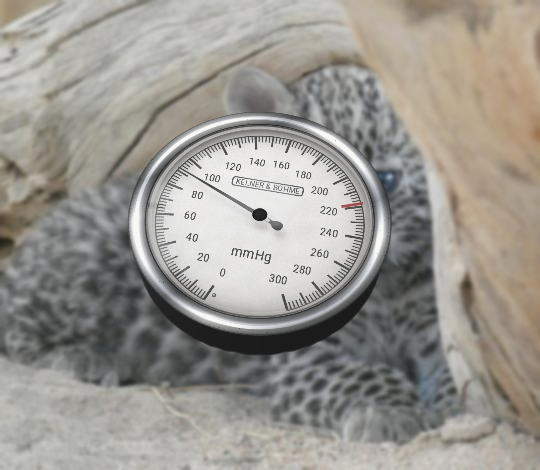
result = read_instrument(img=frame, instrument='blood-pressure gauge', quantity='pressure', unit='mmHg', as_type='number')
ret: 90 mmHg
